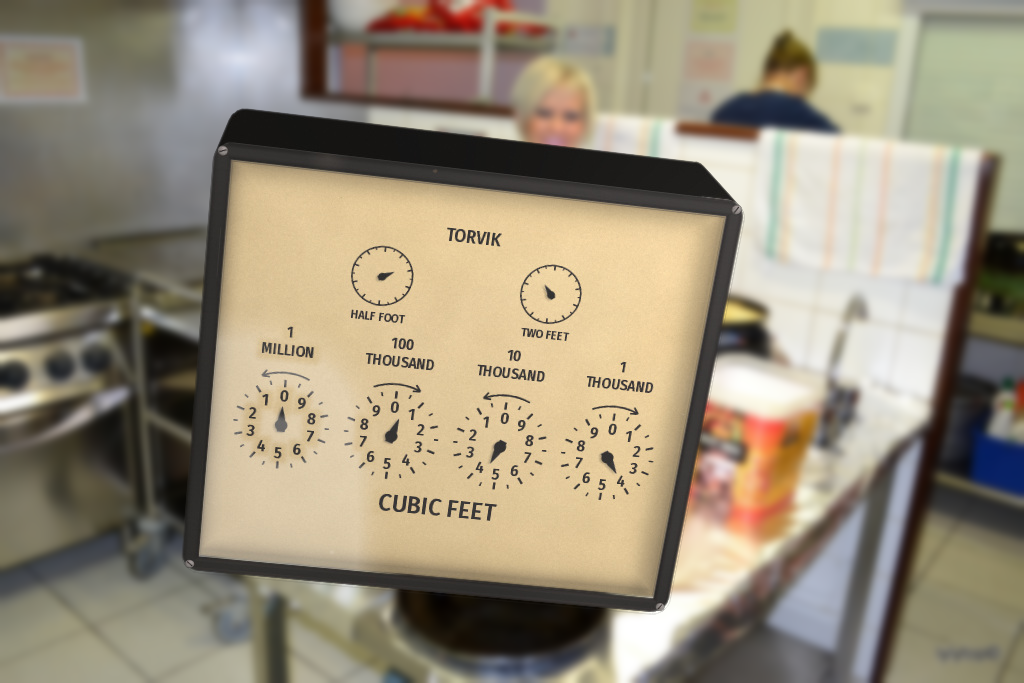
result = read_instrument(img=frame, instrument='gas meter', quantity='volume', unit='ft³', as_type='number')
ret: 4400 ft³
